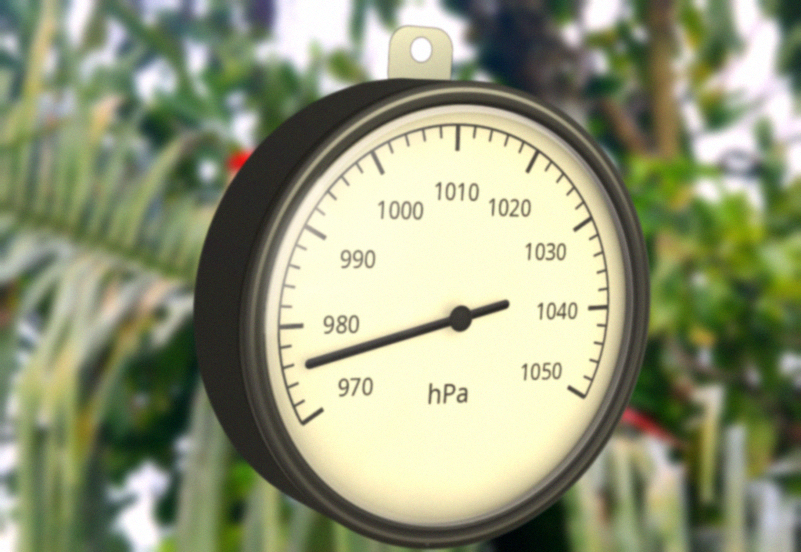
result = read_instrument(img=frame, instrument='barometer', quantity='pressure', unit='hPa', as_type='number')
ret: 976 hPa
